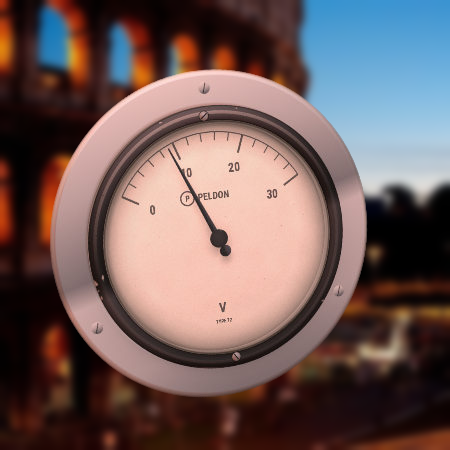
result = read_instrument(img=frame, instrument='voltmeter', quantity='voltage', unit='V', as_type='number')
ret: 9 V
